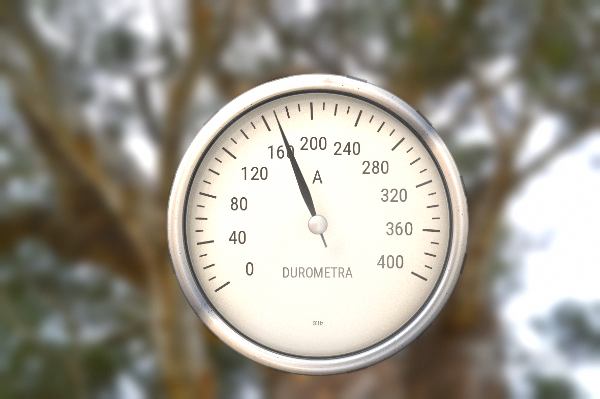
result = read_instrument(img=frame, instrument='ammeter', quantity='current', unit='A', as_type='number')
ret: 170 A
